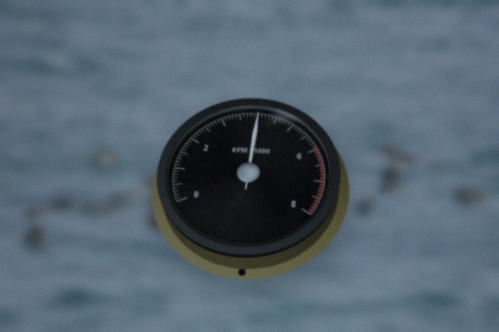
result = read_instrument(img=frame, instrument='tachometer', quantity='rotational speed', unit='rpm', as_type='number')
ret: 4000 rpm
